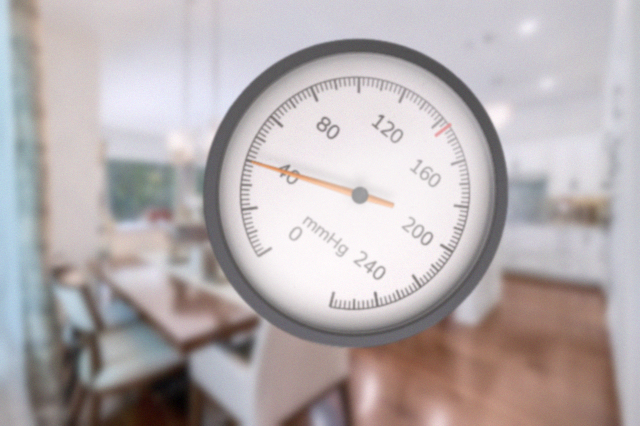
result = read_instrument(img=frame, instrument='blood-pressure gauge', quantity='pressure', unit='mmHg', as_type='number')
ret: 40 mmHg
